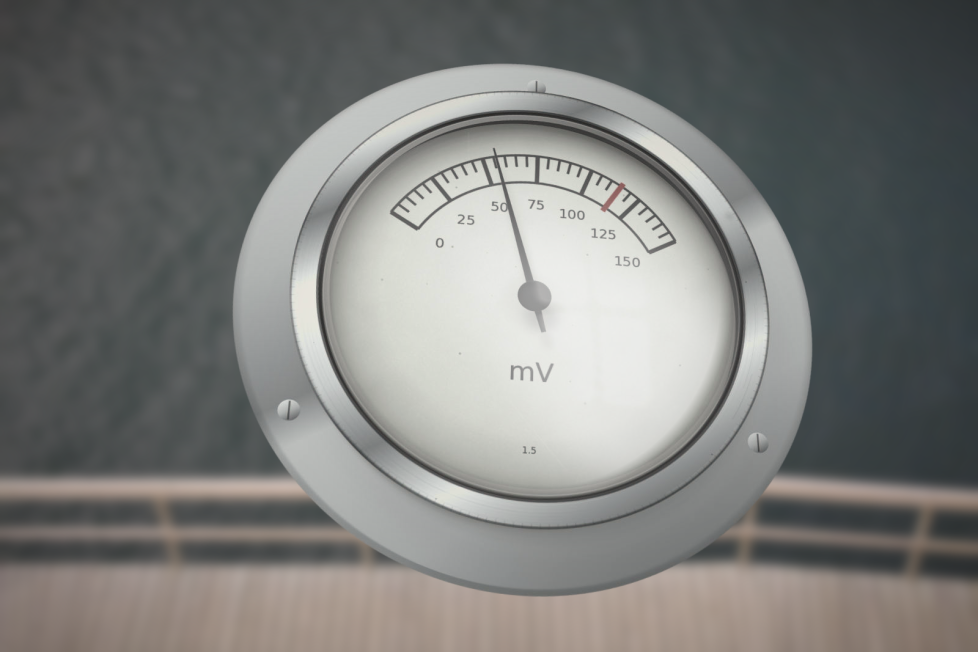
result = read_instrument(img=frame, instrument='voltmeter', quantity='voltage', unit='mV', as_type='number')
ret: 55 mV
